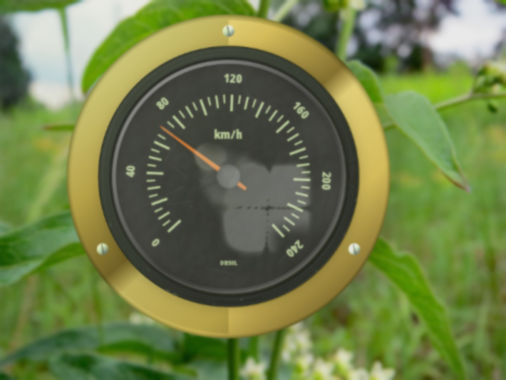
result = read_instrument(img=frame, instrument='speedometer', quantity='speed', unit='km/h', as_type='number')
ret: 70 km/h
